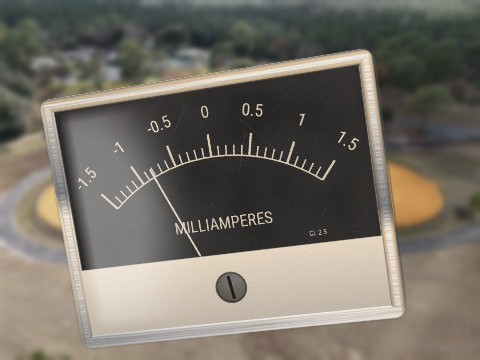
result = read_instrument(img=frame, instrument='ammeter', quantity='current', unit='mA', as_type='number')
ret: -0.8 mA
